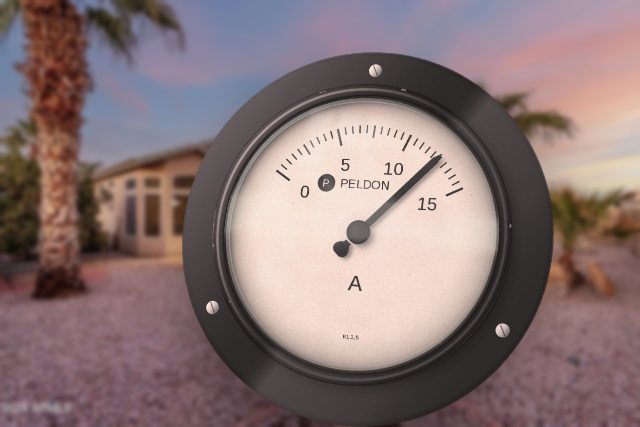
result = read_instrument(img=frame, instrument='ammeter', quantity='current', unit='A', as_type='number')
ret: 12.5 A
